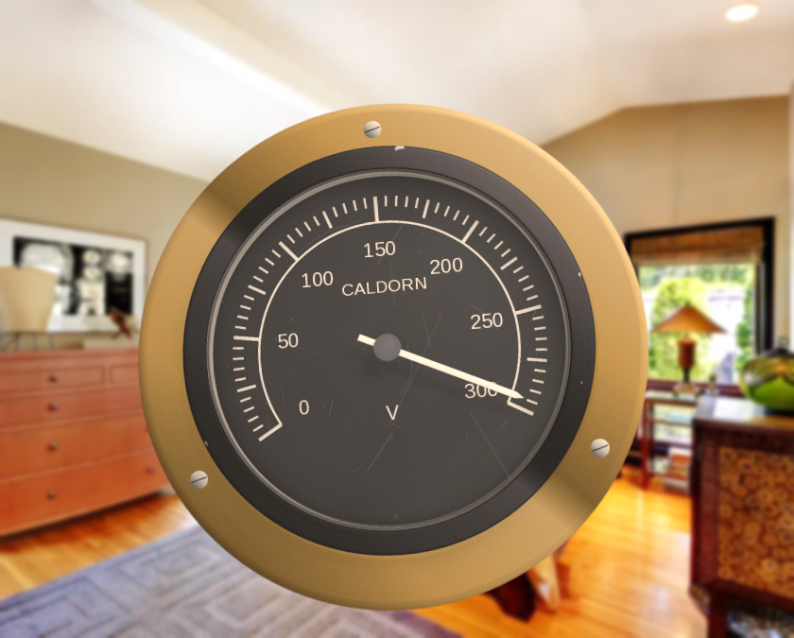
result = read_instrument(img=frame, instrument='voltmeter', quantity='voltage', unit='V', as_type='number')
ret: 295 V
